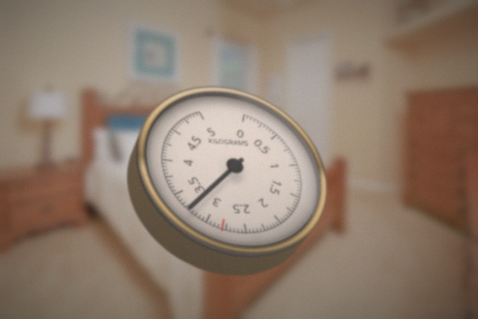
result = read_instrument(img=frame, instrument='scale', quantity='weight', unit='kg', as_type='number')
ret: 3.25 kg
